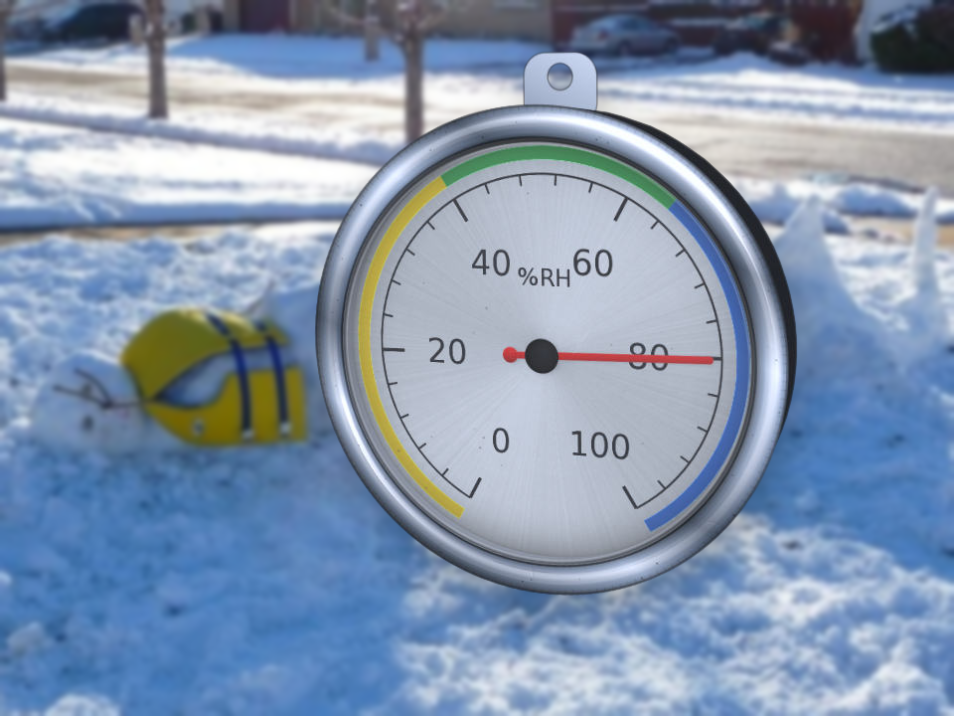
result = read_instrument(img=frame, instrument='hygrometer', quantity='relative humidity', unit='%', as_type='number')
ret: 80 %
